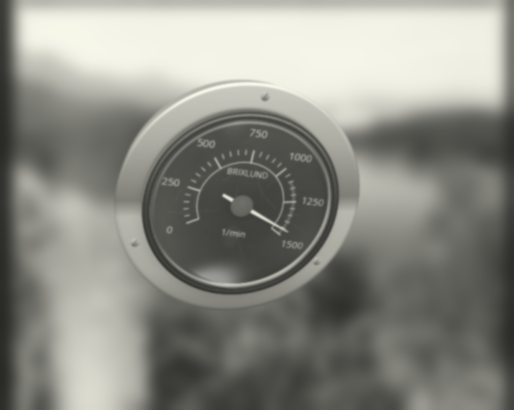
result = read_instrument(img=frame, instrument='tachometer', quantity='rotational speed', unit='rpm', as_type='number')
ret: 1450 rpm
